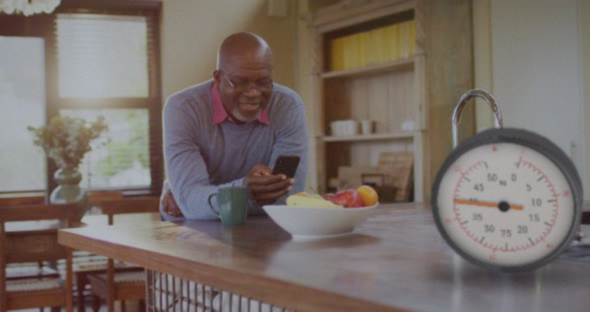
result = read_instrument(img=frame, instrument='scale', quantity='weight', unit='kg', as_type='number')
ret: 40 kg
